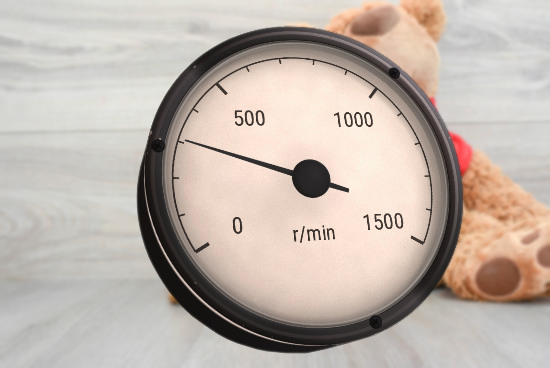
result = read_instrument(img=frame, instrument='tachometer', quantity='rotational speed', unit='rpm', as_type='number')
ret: 300 rpm
